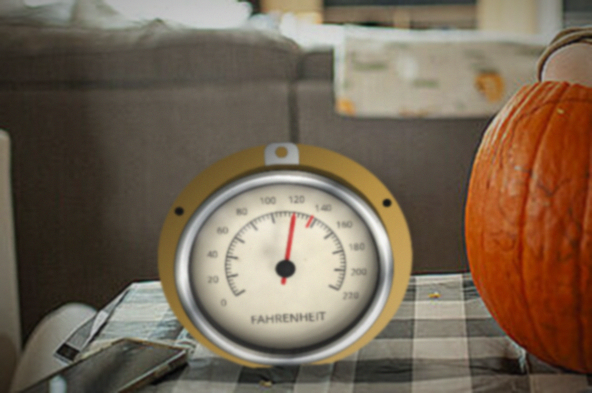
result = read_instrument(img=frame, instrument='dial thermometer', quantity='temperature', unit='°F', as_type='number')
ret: 120 °F
